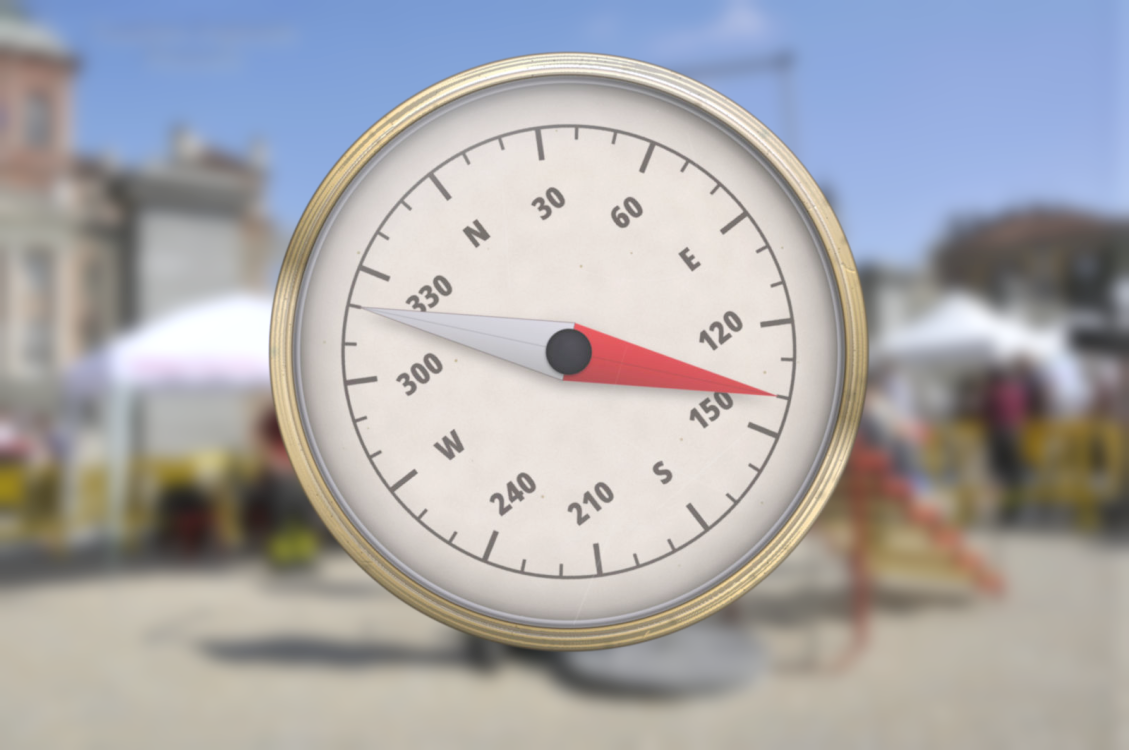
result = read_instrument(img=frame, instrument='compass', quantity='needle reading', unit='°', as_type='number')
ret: 140 °
